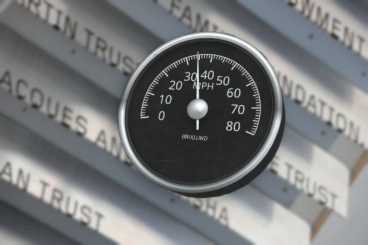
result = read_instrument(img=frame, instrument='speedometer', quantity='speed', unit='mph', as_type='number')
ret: 35 mph
